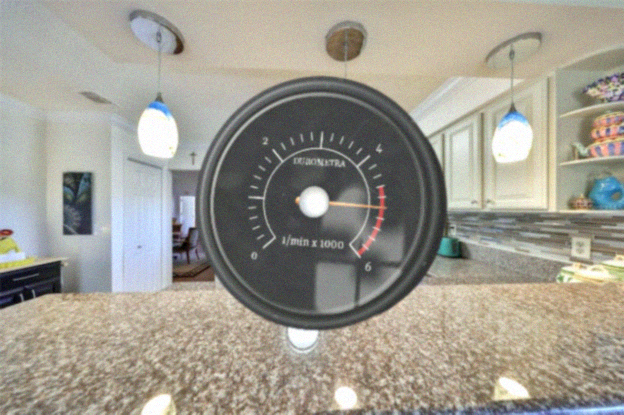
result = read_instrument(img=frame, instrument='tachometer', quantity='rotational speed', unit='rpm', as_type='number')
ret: 5000 rpm
